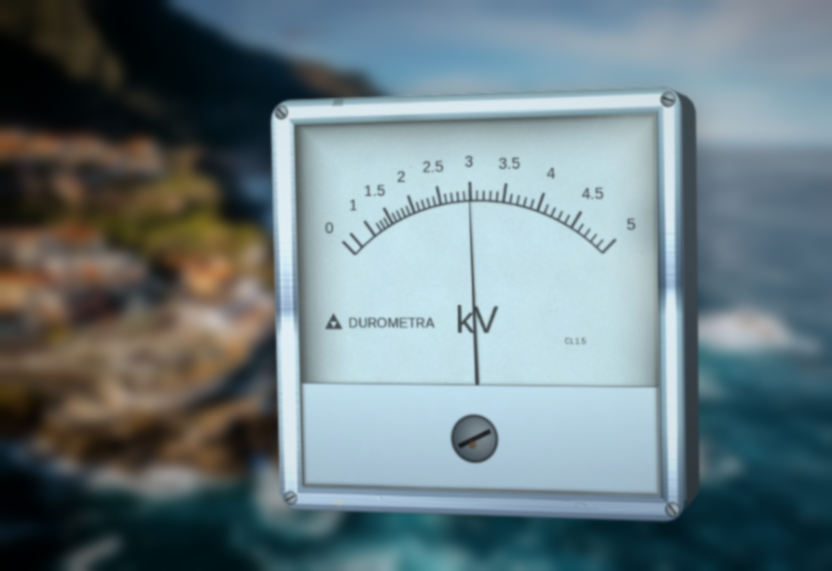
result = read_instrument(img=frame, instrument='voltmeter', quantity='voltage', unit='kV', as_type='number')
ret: 3 kV
